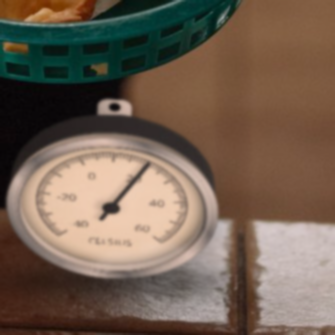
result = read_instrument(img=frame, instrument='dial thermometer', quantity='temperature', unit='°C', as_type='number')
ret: 20 °C
